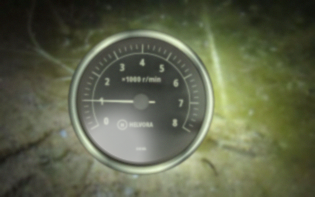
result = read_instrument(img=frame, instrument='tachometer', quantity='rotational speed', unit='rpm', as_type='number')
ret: 1000 rpm
